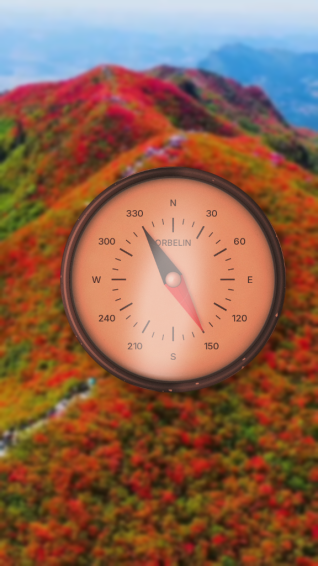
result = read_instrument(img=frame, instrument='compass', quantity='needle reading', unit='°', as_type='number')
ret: 150 °
